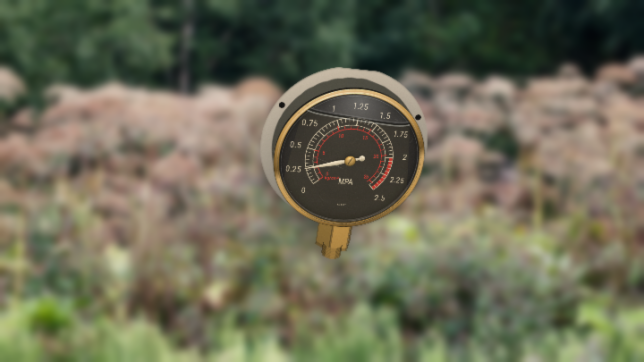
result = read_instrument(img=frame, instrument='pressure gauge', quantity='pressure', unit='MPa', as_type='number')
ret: 0.25 MPa
